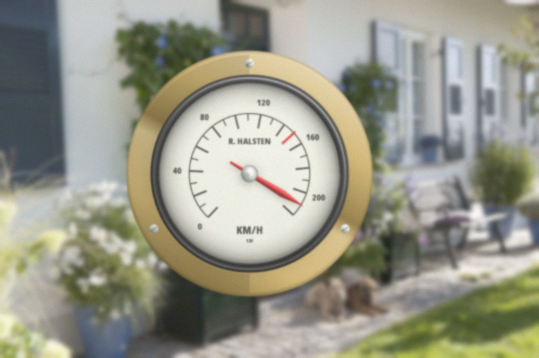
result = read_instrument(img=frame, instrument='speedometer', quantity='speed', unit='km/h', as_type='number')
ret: 210 km/h
